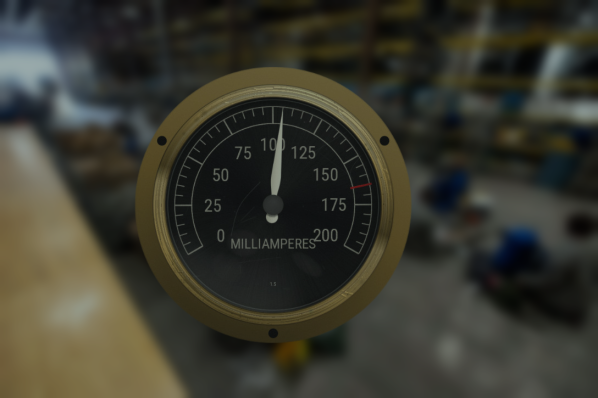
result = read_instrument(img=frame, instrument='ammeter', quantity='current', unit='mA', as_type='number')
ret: 105 mA
